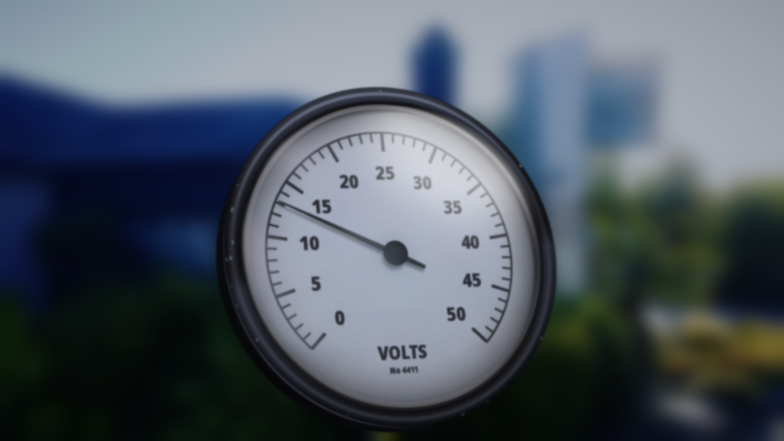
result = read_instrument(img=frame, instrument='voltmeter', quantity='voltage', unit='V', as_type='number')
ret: 13 V
